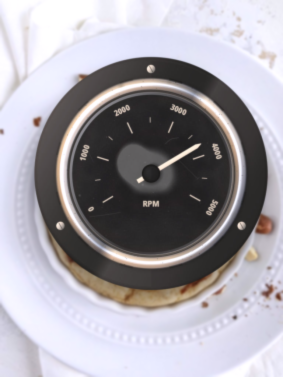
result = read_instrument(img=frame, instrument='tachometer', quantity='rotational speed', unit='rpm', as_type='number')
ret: 3750 rpm
